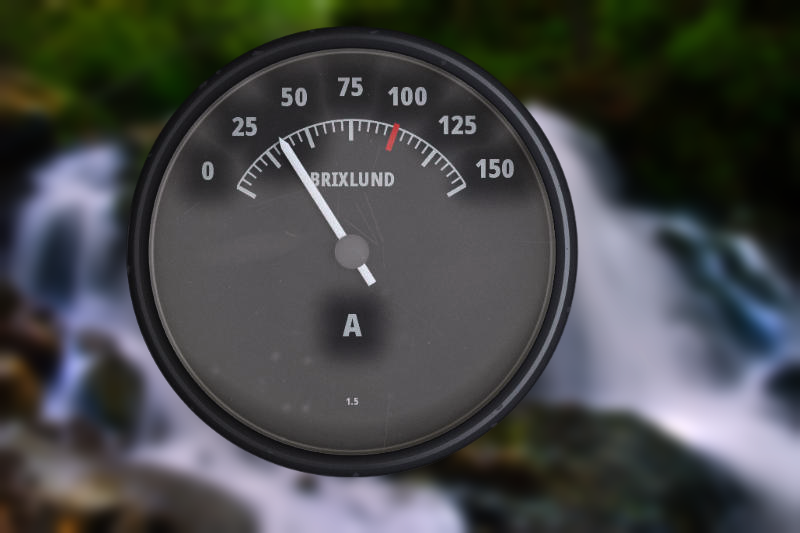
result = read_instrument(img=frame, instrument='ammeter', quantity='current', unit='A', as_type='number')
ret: 35 A
